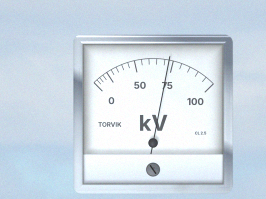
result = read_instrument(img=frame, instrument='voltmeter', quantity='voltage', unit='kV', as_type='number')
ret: 72.5 kV
